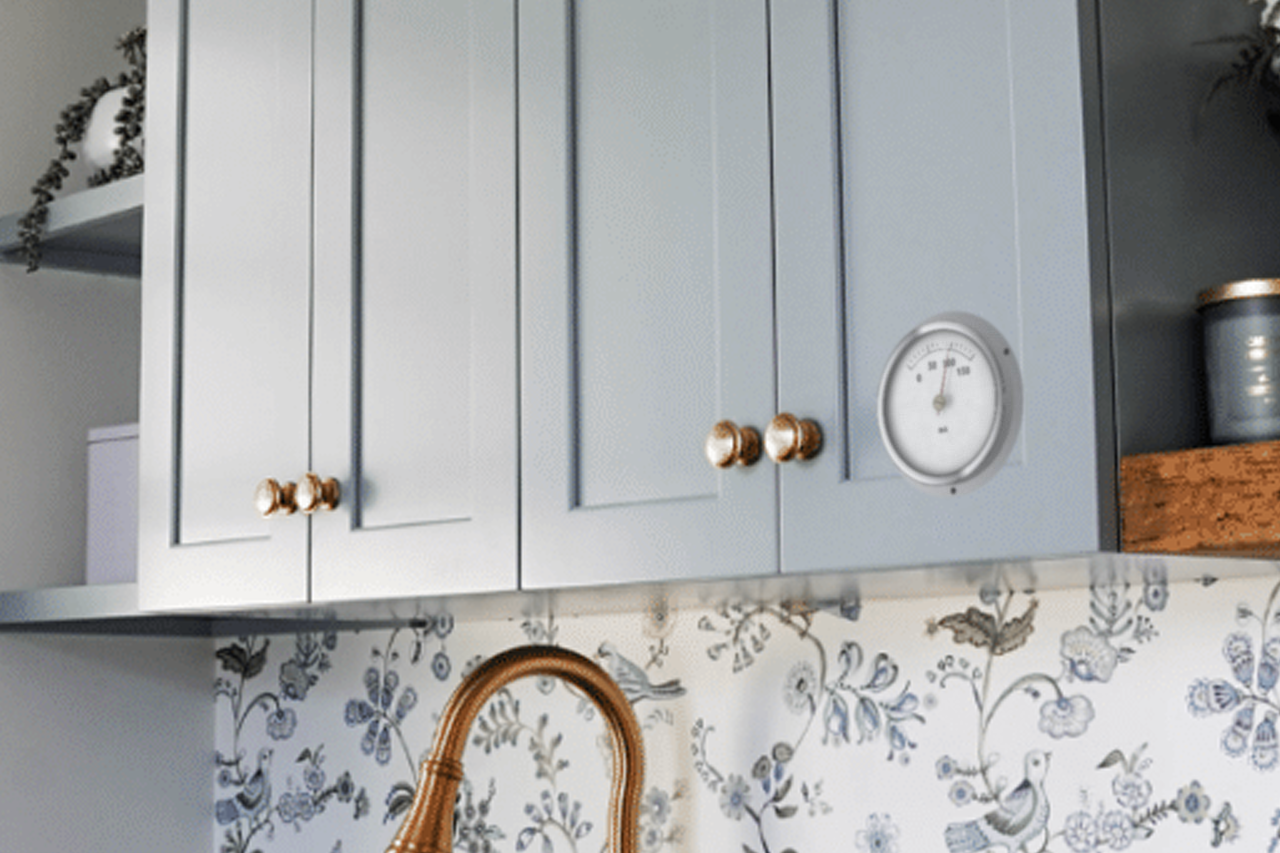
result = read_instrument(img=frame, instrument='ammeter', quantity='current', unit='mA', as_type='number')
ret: 100 mA
